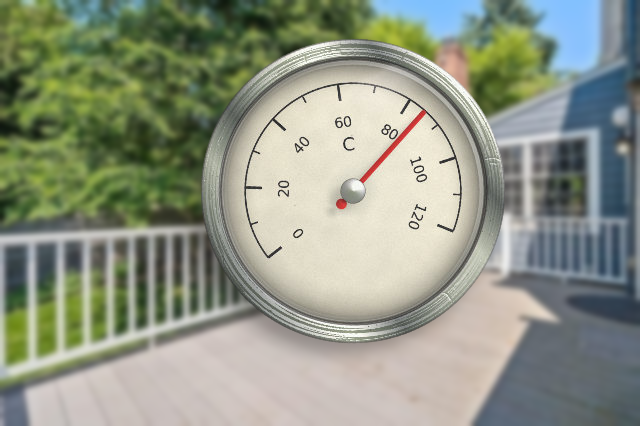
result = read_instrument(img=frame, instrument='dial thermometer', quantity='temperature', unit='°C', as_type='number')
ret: 85 °C
